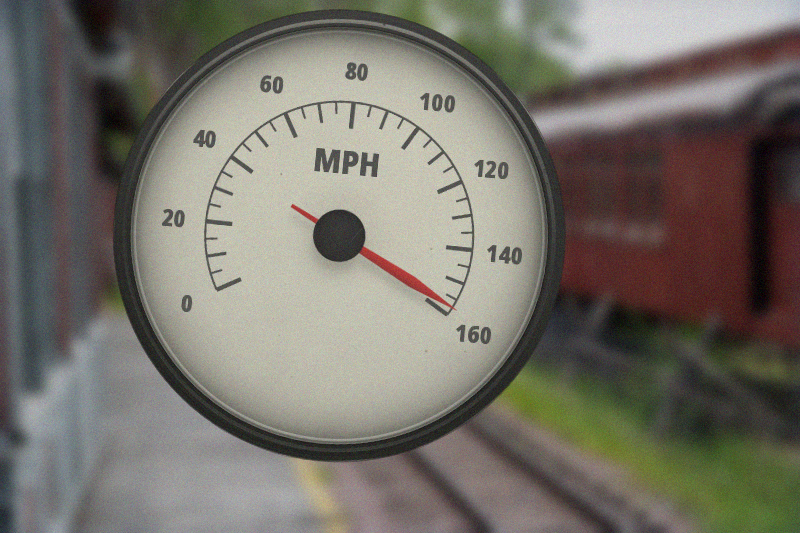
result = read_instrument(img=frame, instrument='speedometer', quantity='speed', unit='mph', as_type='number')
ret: 157.5 mph
